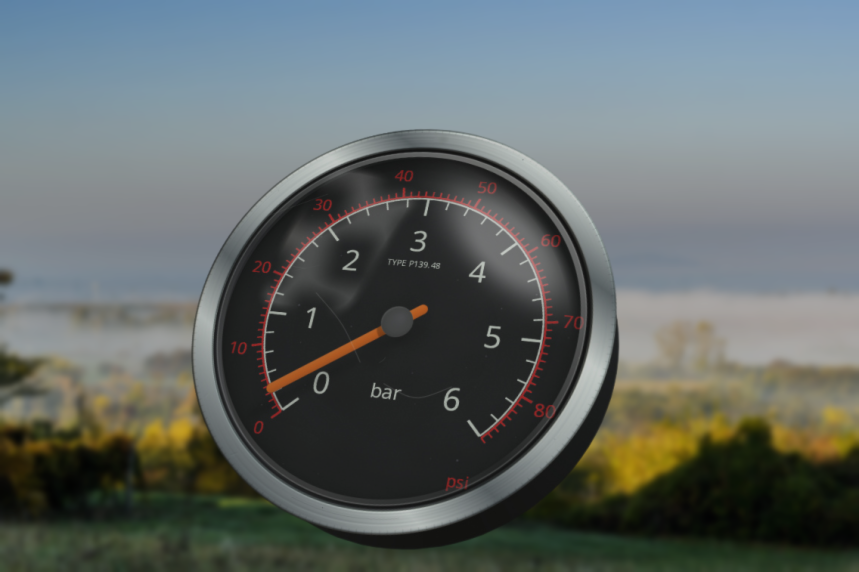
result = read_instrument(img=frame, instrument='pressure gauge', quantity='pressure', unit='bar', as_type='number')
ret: 0.2 bar
